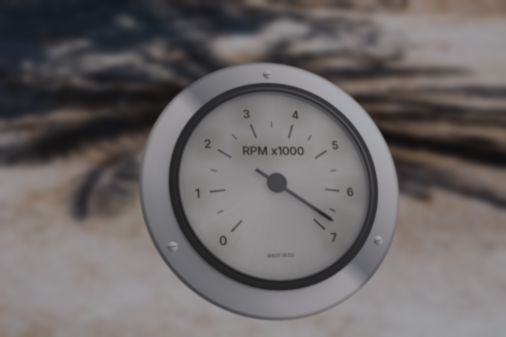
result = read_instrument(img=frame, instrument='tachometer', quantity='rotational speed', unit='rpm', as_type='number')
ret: 6750 rpm
